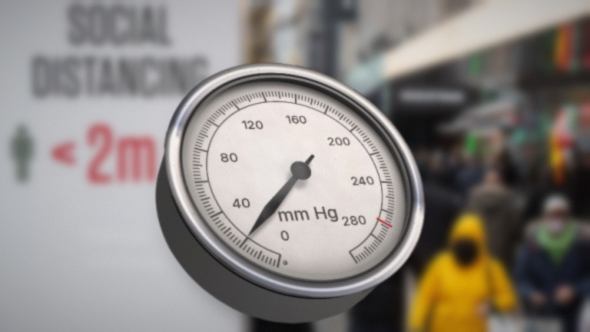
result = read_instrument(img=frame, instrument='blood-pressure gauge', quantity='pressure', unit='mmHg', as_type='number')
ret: 20 mmHg
